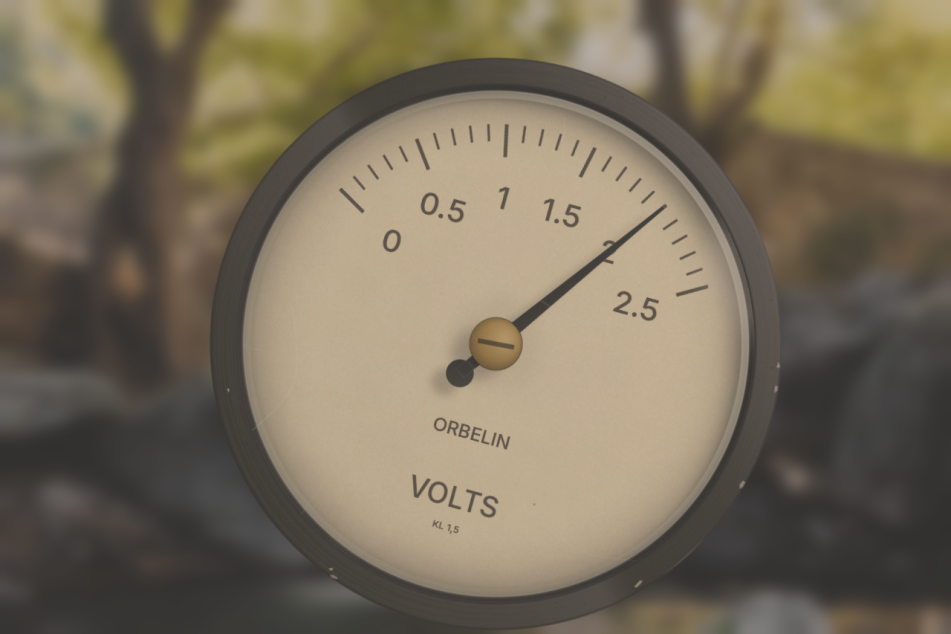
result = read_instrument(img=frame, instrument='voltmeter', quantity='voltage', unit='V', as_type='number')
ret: 2 V
